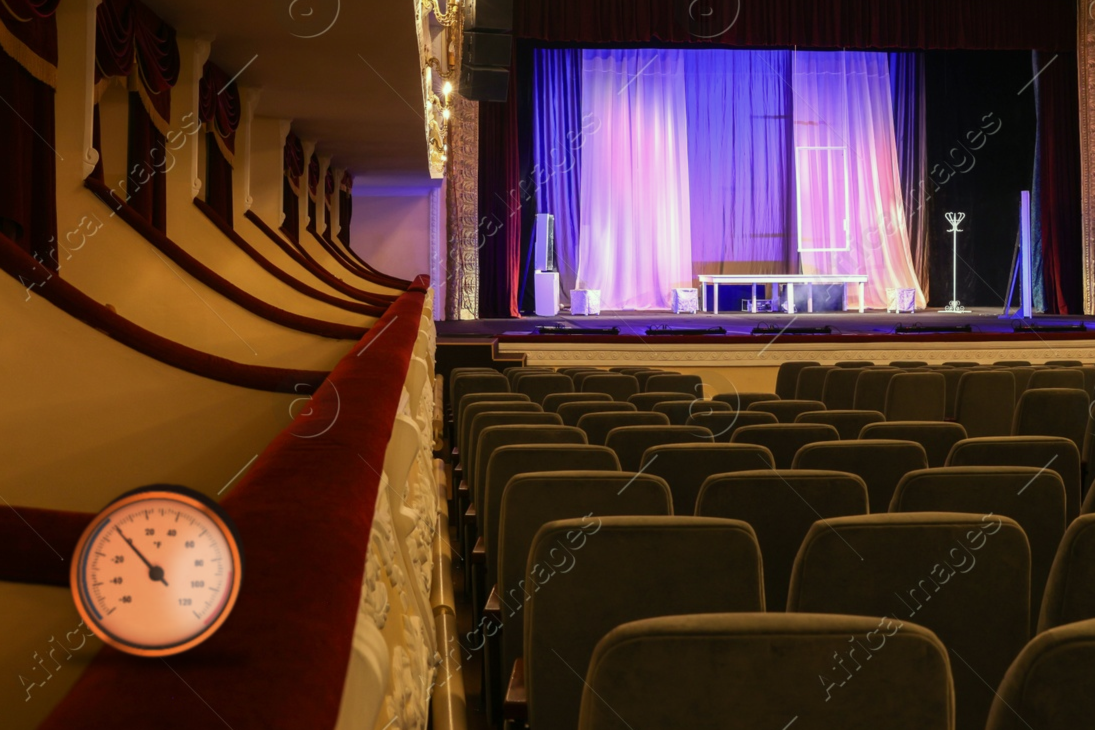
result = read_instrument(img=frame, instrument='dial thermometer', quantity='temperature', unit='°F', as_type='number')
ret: 0 °F
